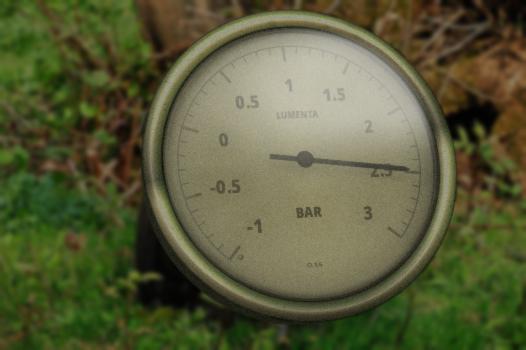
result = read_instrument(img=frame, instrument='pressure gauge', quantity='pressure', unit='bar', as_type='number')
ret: 2.5 bar
